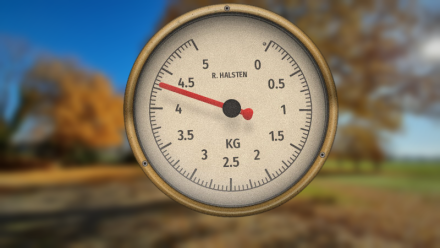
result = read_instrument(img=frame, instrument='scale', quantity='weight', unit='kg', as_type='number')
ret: 4.3 kg
